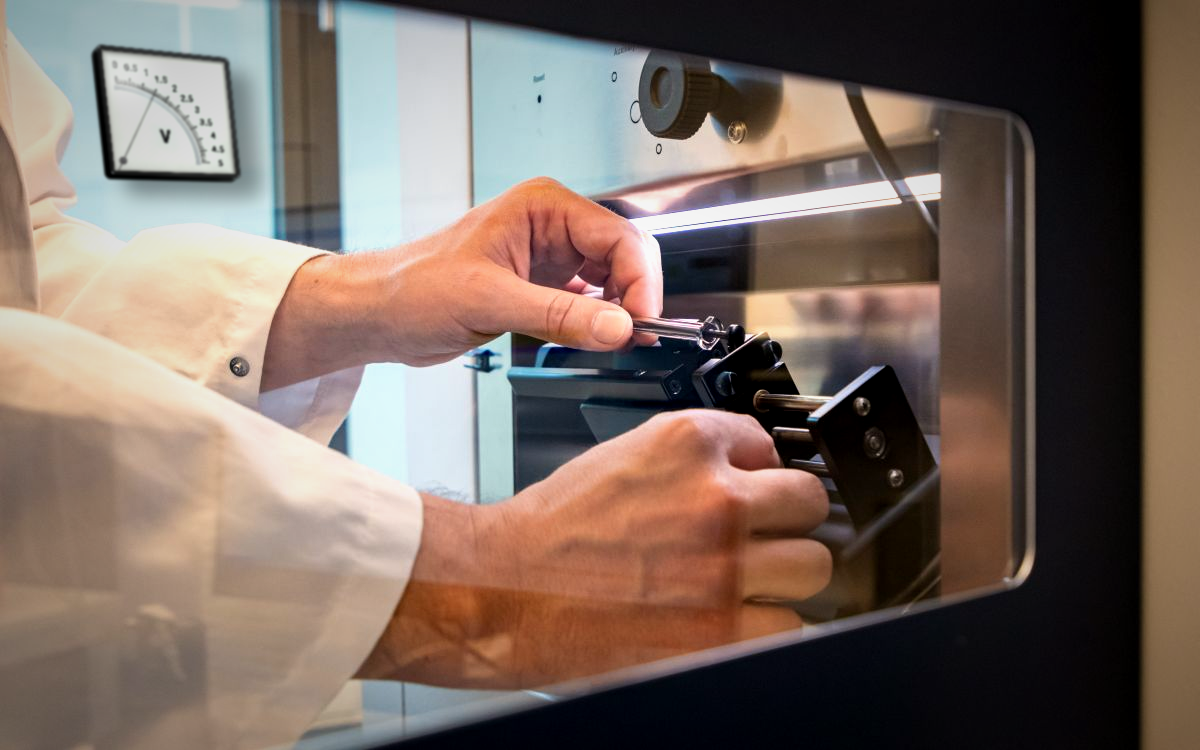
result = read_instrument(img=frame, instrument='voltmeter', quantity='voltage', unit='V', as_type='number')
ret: 1.5 V
